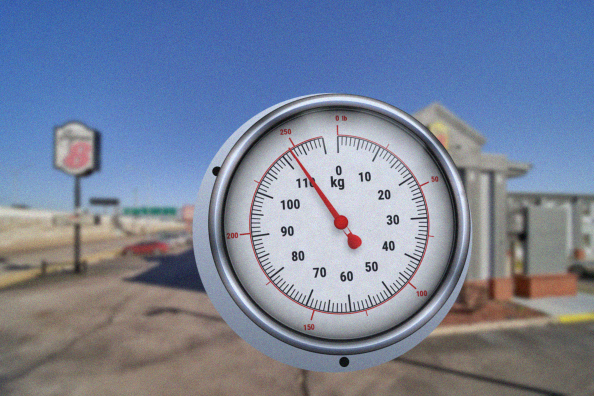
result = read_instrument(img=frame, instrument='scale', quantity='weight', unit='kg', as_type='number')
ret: 112 kg
